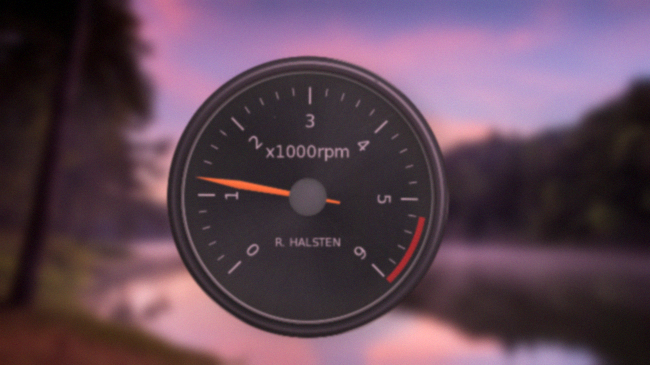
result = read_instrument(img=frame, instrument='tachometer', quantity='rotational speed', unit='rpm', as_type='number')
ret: 1200 rpm
